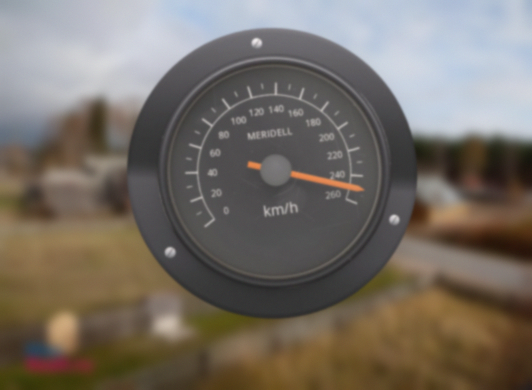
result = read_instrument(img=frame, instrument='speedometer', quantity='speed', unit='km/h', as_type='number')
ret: 250 km/h
